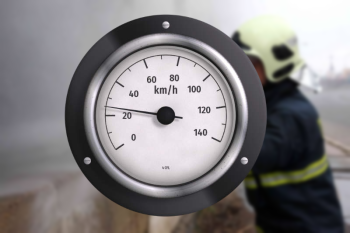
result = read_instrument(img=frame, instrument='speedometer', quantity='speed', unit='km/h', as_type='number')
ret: 25 km/h
